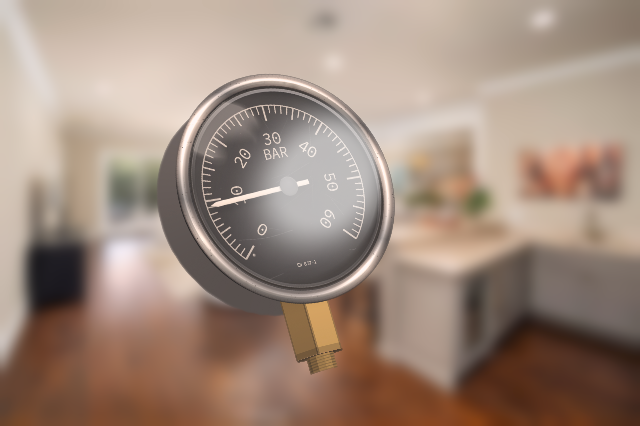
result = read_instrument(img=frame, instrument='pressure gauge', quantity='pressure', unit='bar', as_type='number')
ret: 9 bar
